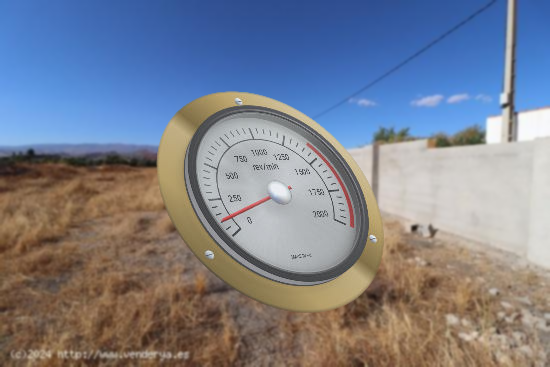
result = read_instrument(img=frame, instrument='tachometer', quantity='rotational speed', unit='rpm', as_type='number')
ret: 100 rpm
